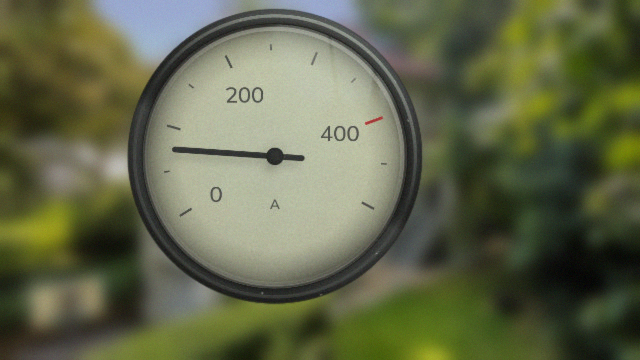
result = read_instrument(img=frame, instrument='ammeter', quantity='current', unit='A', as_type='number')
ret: 75 A
